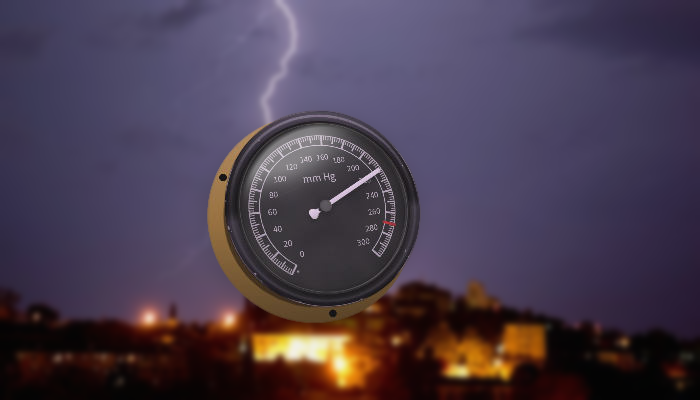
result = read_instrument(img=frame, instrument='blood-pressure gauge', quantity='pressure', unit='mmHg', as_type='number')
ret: 220 mmHg
